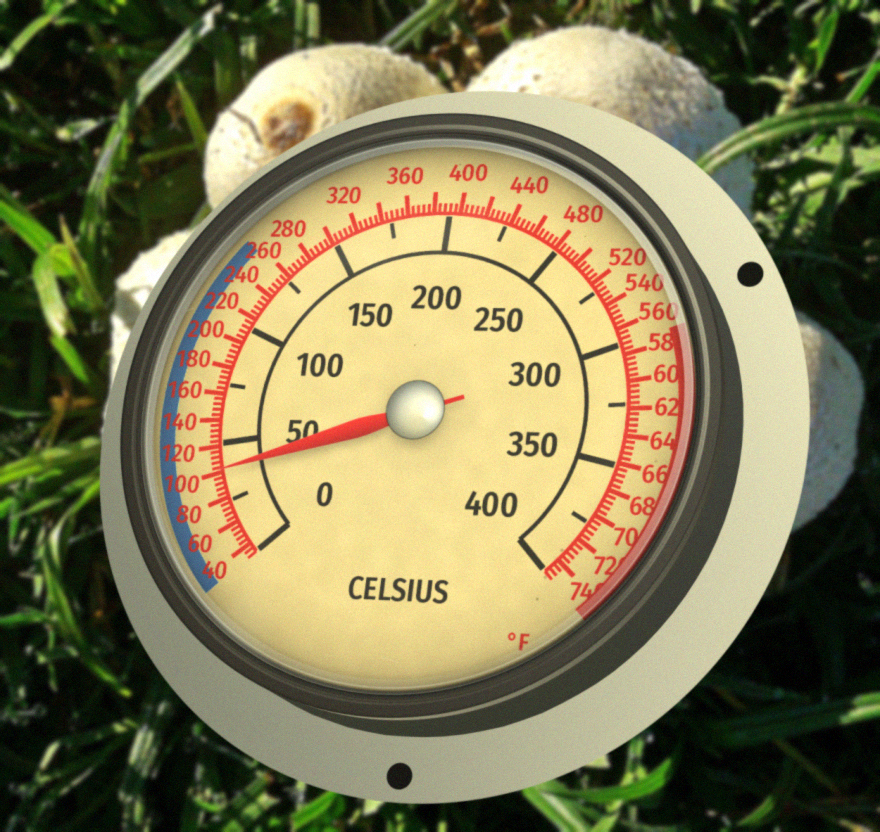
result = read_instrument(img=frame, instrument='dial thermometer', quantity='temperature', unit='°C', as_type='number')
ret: 37.5 °C
